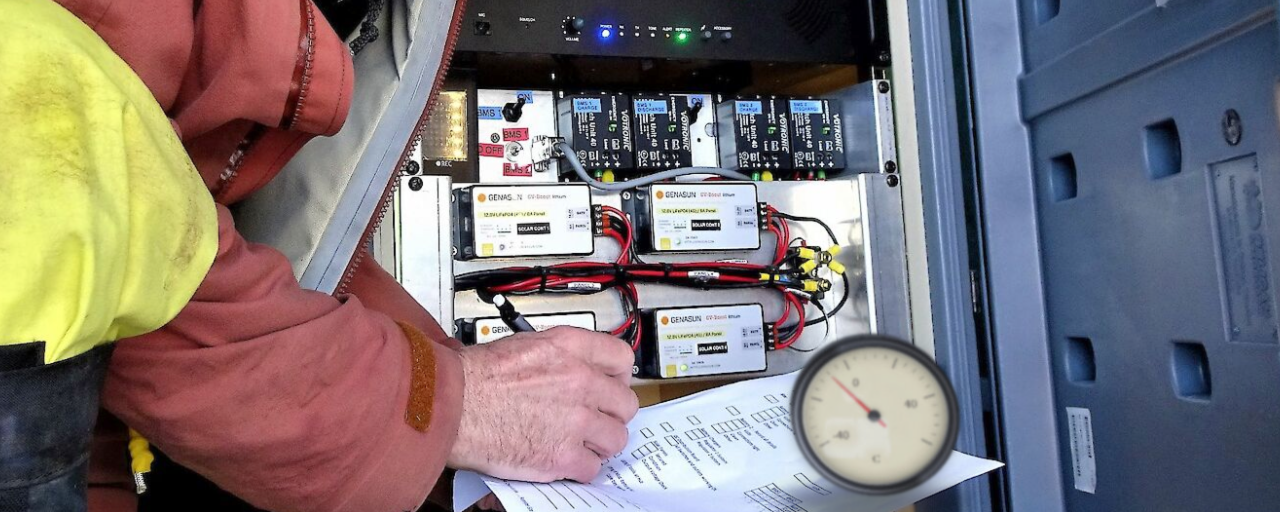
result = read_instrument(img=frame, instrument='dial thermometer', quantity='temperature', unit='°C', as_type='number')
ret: -8 °C
